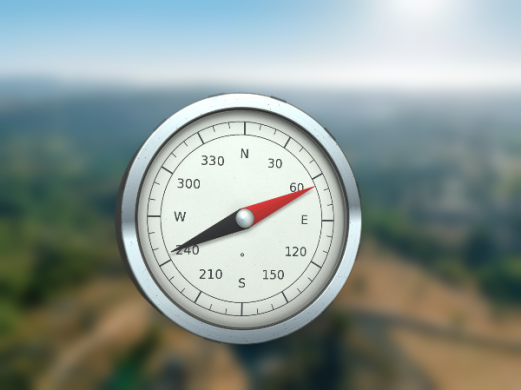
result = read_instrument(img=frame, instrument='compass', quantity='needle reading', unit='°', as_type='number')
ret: 65 °
